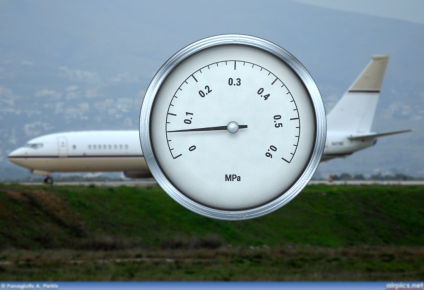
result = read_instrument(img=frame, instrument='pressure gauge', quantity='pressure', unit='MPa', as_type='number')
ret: 0.06 MPa
